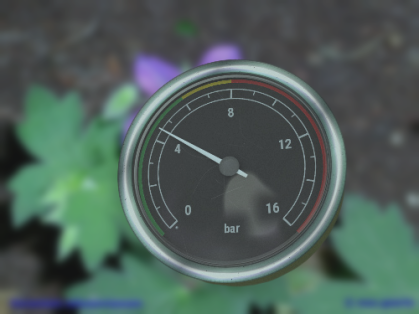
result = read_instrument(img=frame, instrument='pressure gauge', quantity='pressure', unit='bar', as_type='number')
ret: 4.5 bar
